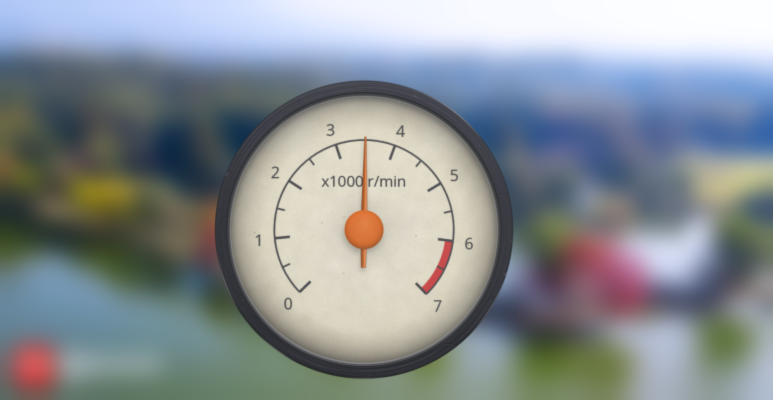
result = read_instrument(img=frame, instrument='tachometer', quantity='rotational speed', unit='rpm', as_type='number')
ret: 3500 rpm
